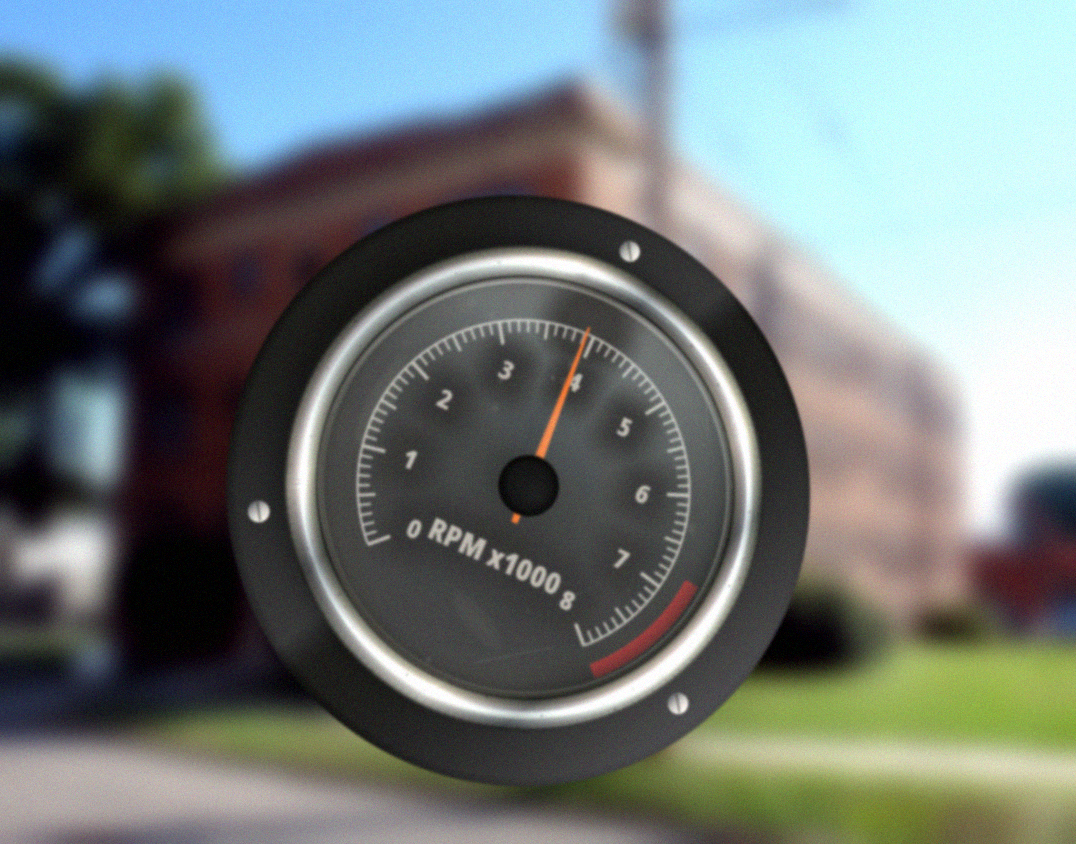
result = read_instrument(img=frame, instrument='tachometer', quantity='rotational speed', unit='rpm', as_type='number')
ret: 3900 rpm
